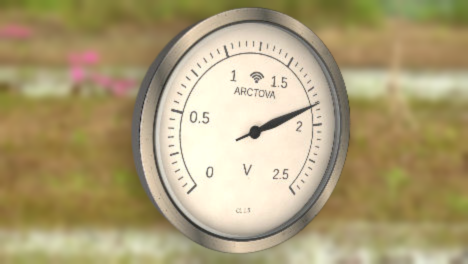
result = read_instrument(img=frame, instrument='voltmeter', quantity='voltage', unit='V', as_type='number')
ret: 1.85 V
